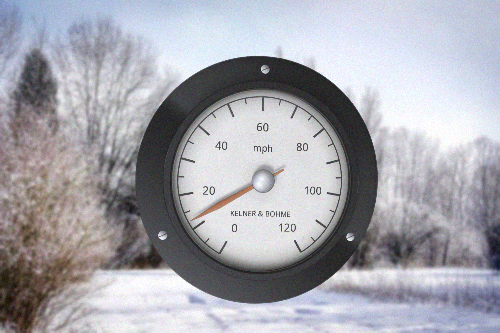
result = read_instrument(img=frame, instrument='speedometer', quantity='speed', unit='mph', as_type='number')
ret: 12.5 mph
